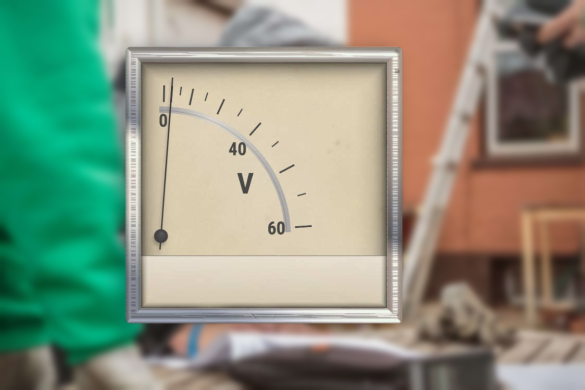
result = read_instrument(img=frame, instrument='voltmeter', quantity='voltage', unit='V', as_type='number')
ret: 10 V
